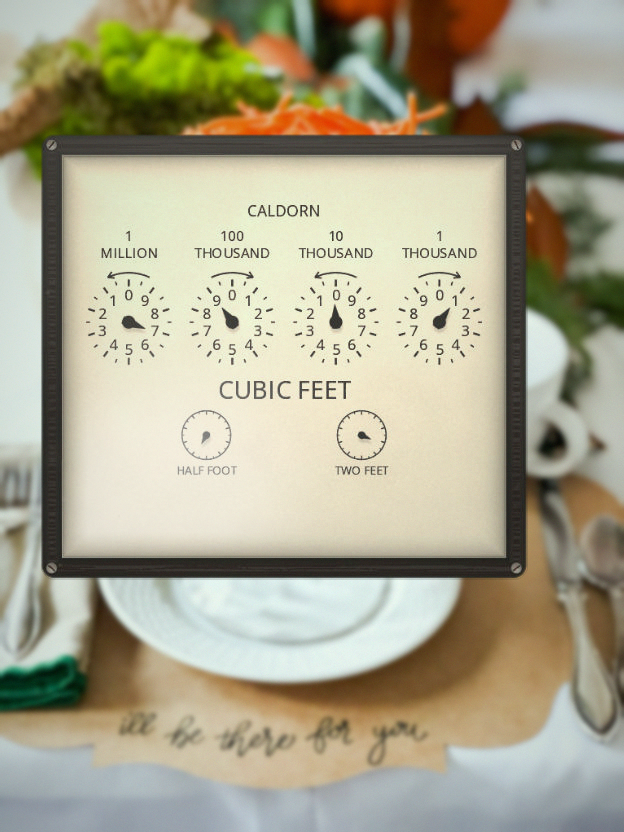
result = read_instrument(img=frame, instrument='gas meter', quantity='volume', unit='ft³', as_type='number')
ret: 690100 ft³
